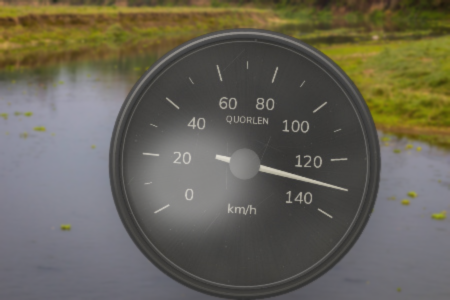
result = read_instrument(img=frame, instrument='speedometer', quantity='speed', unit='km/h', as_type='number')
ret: 130 km/h
